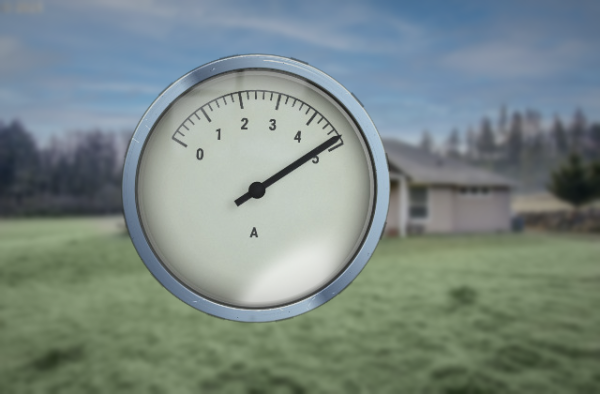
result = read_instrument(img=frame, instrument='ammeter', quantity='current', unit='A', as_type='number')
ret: 4.8 A
